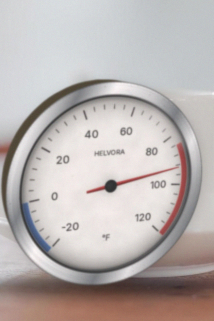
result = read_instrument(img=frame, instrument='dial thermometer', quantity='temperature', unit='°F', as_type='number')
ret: 92 °F
